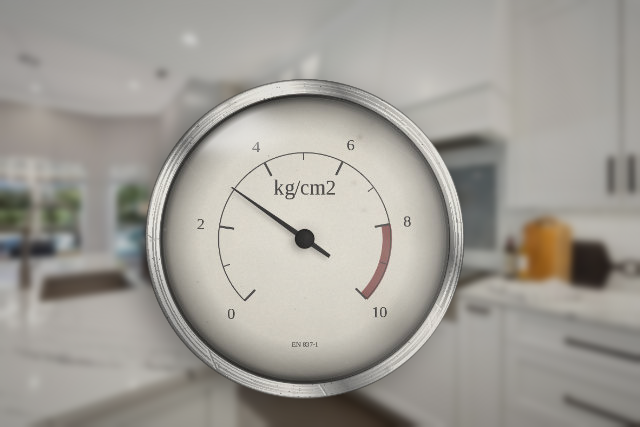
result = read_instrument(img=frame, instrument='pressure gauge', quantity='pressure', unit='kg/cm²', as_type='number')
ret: 3 kg/cm²
